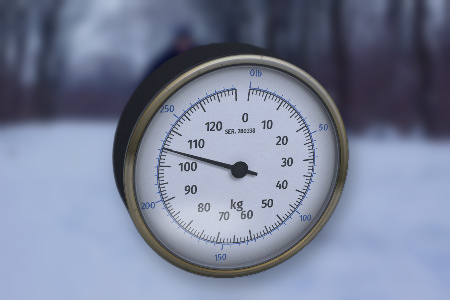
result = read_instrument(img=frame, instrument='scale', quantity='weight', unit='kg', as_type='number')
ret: 105 kg
